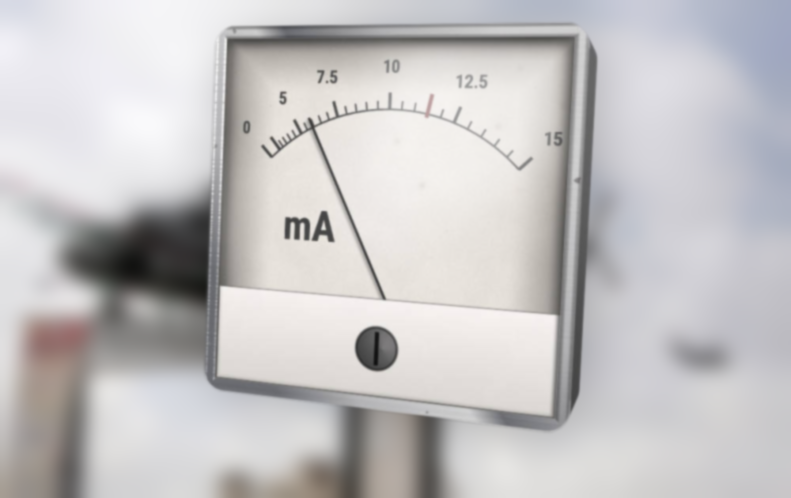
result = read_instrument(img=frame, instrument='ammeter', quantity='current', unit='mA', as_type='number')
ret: 6 mA
